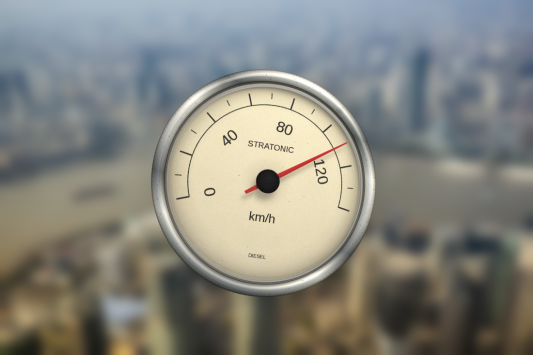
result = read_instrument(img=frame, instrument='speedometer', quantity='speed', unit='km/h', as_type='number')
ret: 110 km/h
